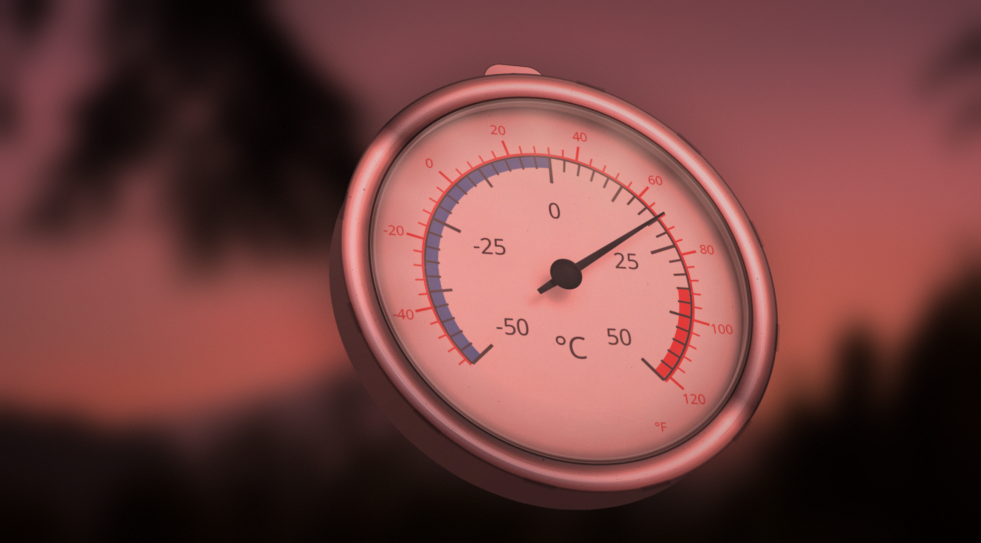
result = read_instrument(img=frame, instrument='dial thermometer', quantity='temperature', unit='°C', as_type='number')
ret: 20 °C
